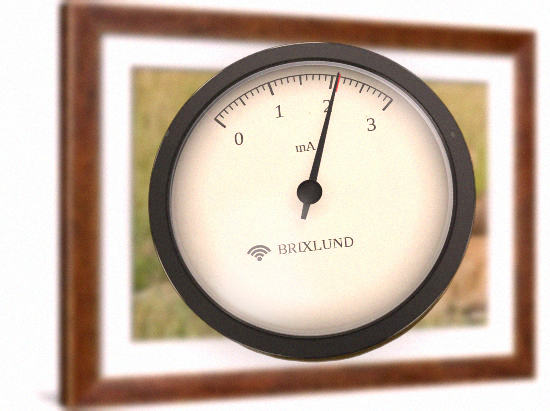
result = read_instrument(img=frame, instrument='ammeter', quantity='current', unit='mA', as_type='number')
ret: 2.1 mA
